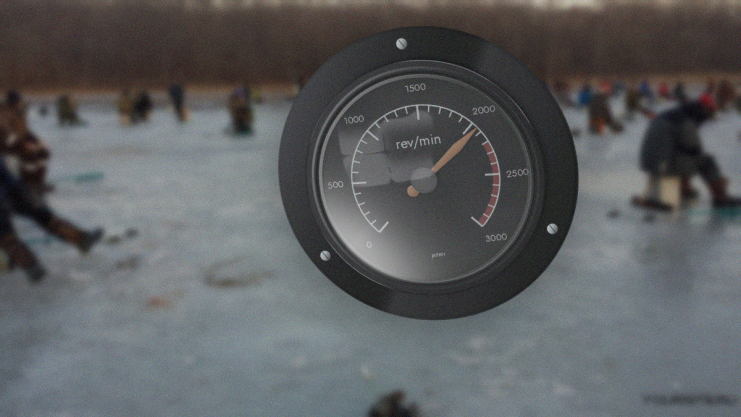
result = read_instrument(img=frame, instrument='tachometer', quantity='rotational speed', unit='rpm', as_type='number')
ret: 2050 rpm
